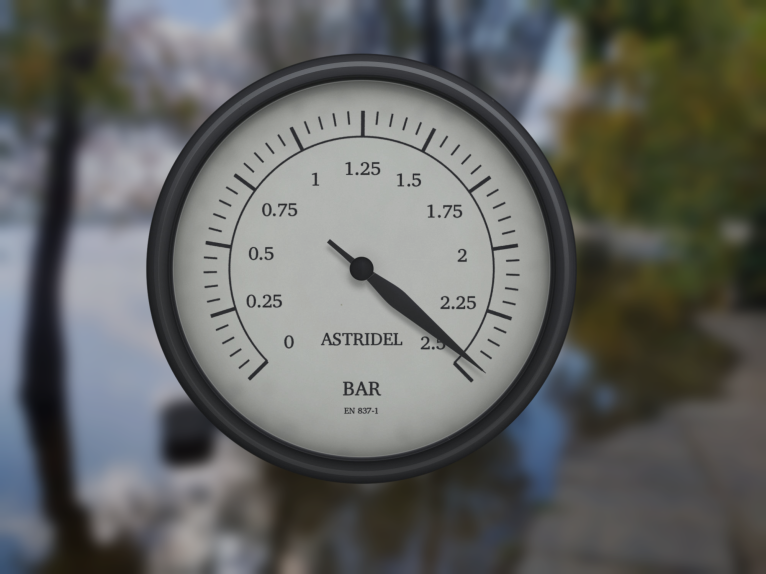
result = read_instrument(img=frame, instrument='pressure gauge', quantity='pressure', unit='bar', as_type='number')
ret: 2.45 bar
